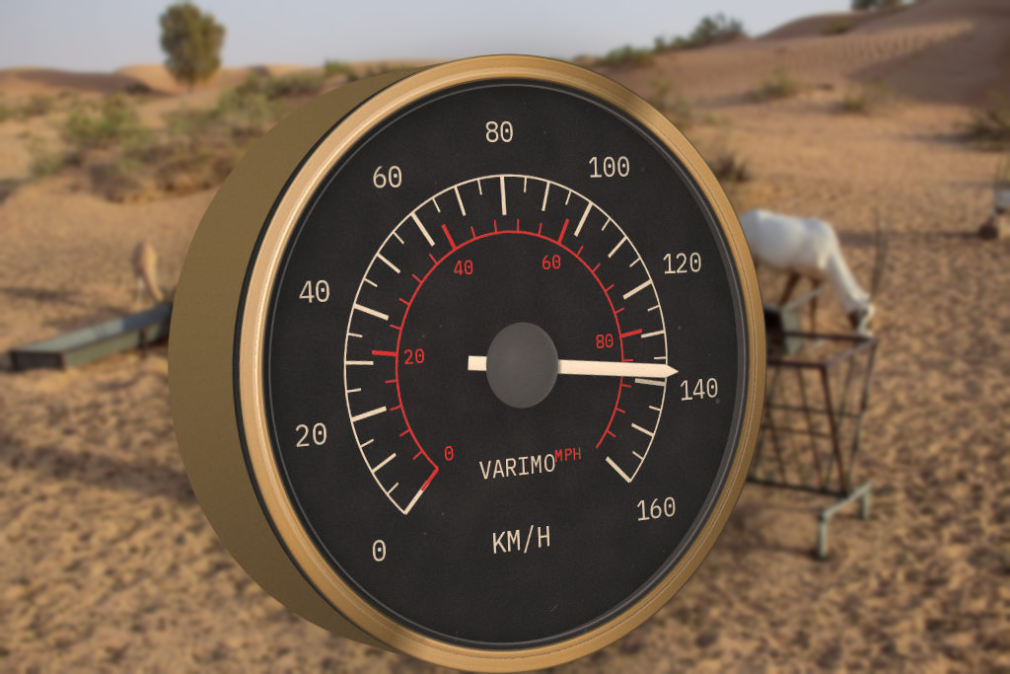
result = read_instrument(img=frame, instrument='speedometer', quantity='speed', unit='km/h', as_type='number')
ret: 137.5 km/h
